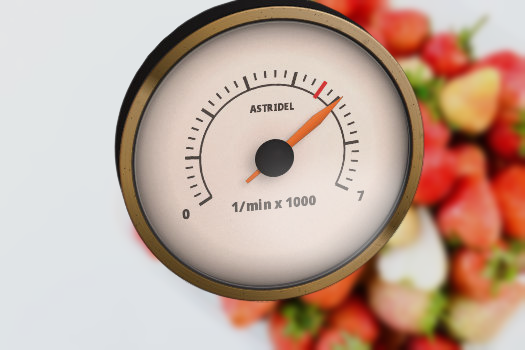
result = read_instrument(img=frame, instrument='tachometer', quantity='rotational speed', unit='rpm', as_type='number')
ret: 5000 rpm
